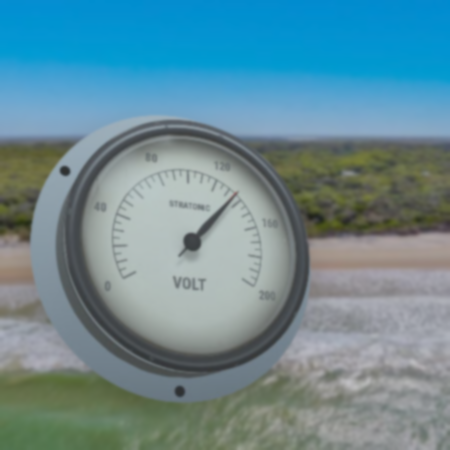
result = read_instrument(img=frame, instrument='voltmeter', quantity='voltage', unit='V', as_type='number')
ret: 135 V
